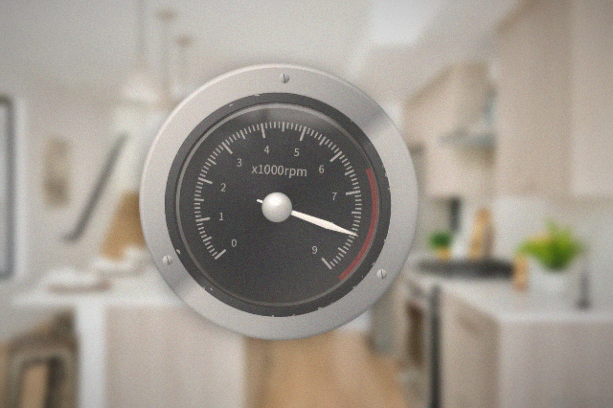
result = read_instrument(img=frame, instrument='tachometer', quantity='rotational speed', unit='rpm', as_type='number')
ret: 8000 rpm
